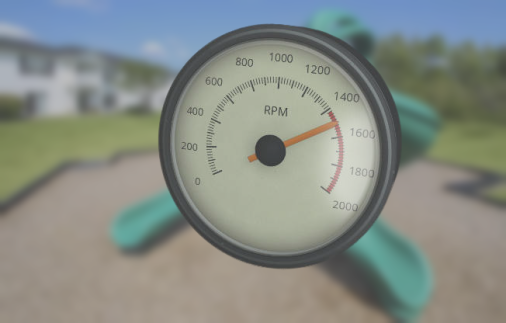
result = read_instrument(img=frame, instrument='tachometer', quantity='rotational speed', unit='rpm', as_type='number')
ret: 1500 rpm
